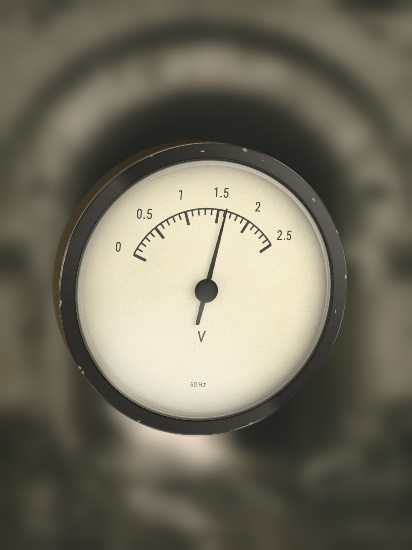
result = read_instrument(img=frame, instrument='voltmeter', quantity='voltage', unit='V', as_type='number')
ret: 1.6 V
